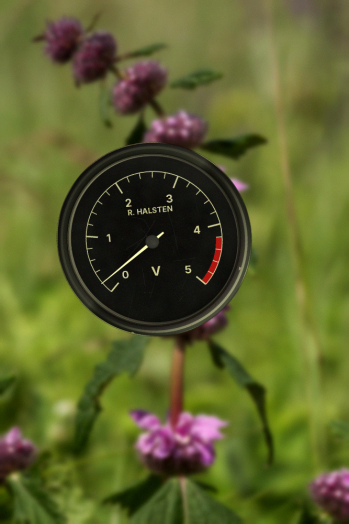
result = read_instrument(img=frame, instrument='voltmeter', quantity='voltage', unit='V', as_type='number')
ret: 0.2 V
